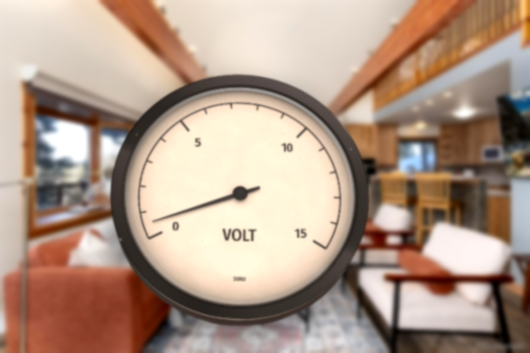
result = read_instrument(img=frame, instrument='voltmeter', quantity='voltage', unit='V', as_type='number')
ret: 0.5 V
